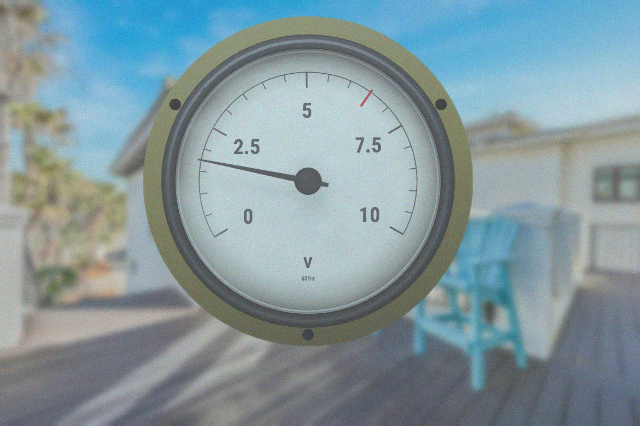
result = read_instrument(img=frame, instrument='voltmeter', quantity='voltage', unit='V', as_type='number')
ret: 1.75 V
